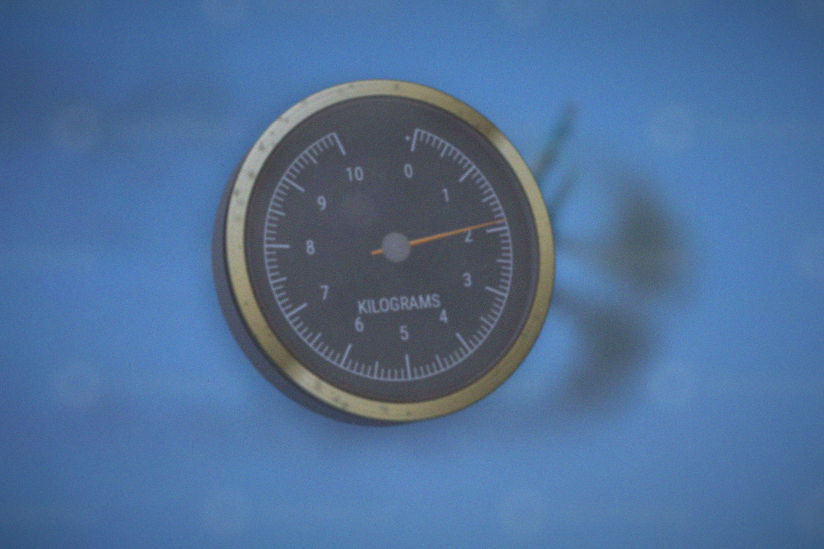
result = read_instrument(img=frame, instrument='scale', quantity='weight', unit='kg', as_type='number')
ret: 1.9 kg
